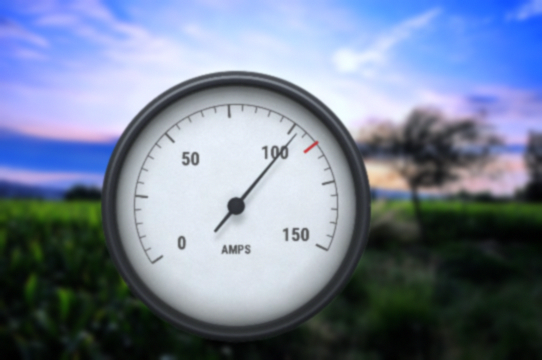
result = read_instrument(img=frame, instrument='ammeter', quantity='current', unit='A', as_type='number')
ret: 102.5 A
